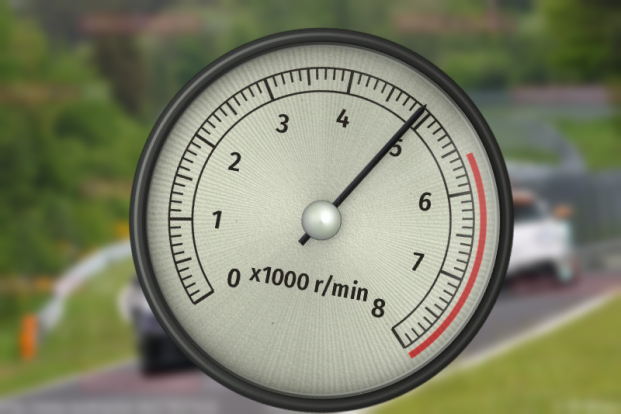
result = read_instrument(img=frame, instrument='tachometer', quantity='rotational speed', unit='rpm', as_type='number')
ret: 4900 rpm
